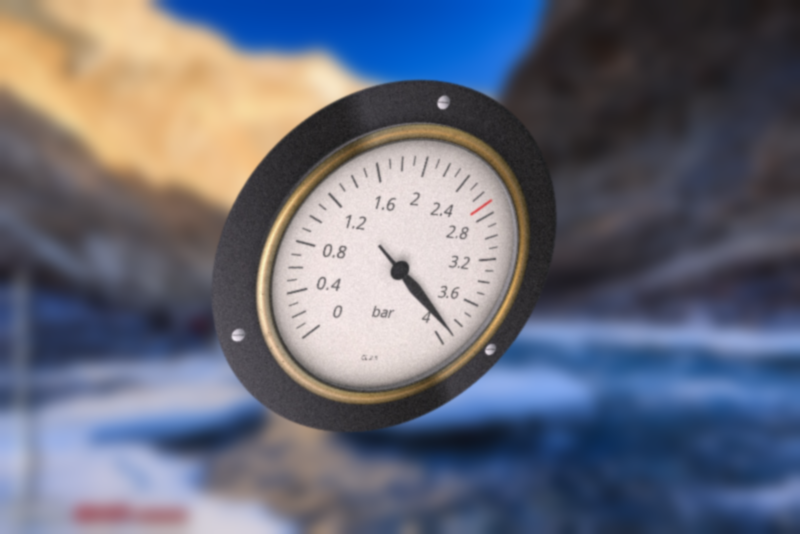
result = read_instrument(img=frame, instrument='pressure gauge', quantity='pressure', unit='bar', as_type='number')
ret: 3.9 bar
